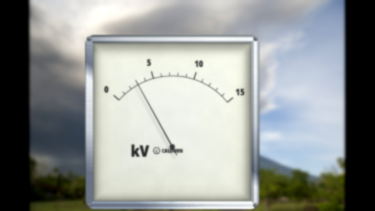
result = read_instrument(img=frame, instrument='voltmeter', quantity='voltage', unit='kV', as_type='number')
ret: 3 kV
